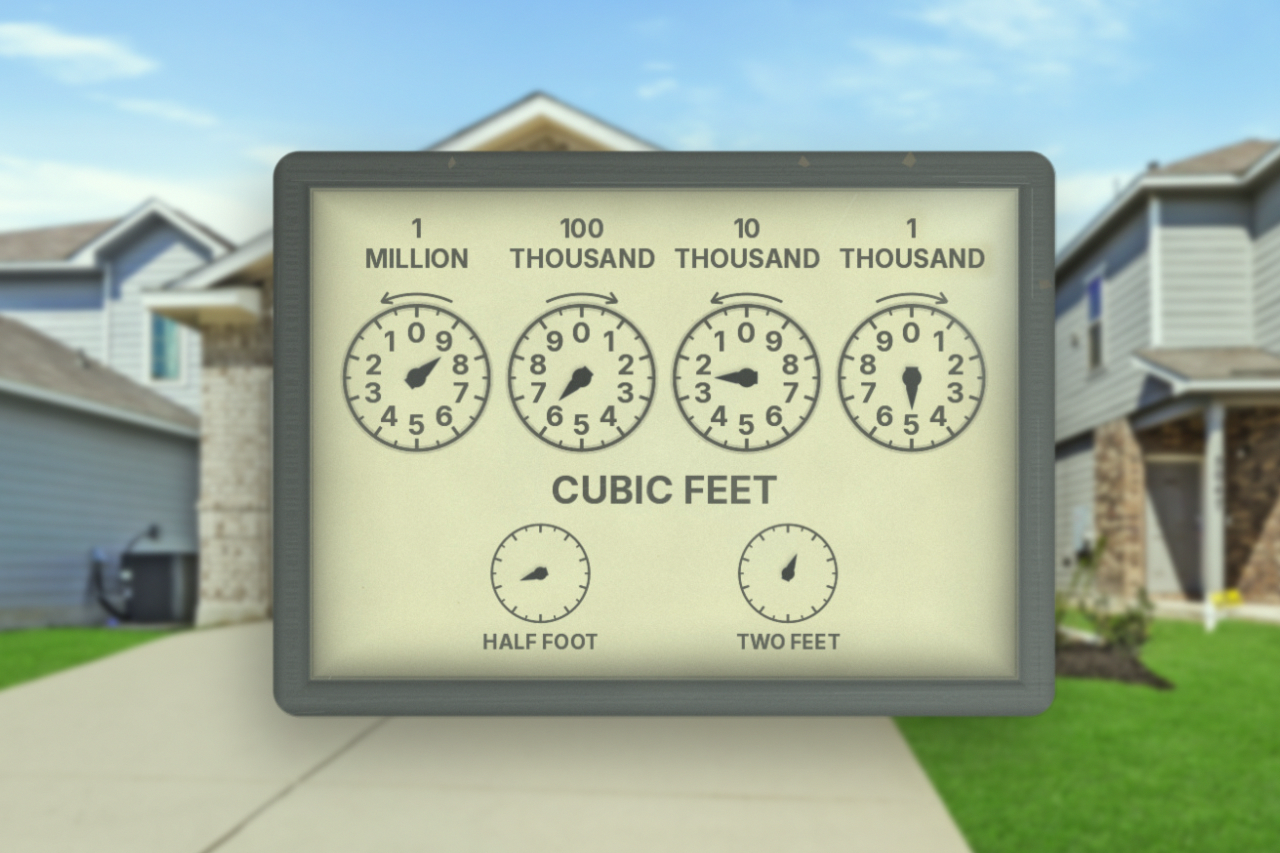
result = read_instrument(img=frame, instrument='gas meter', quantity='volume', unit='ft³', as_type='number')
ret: 862500 ft³
